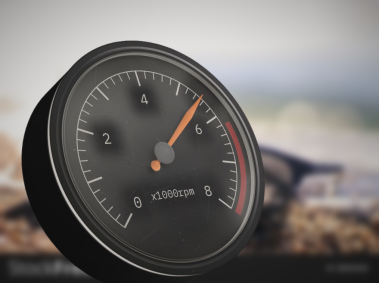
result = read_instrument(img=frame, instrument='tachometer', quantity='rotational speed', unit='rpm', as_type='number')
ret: 5500 rpm
